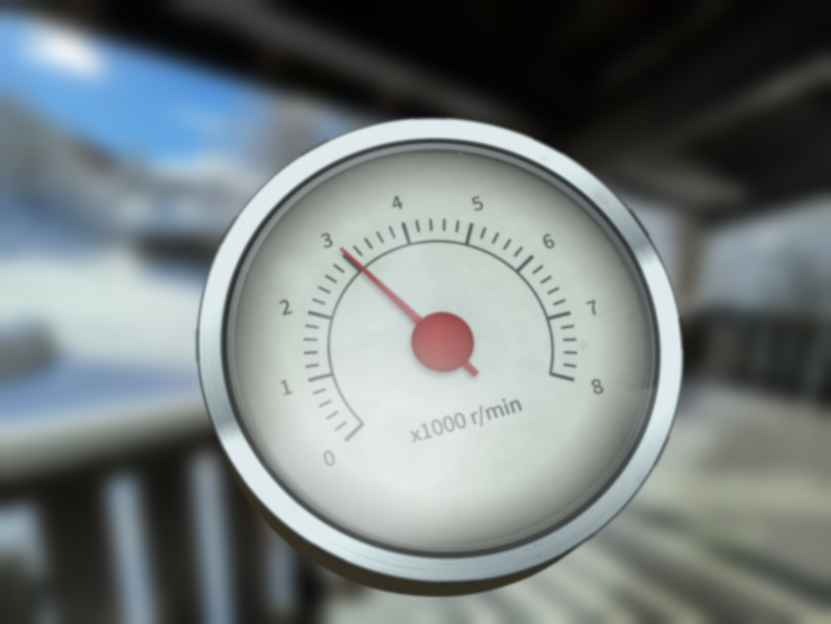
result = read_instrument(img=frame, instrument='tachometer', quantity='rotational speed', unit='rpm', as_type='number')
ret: 3000 rpm
